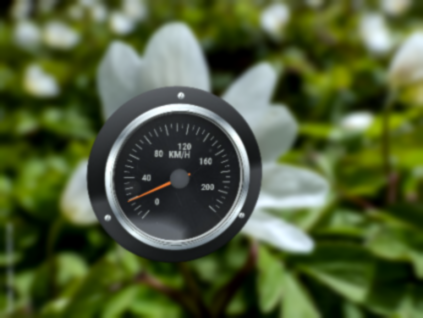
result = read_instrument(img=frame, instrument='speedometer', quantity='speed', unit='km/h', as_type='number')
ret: 20 km/h
